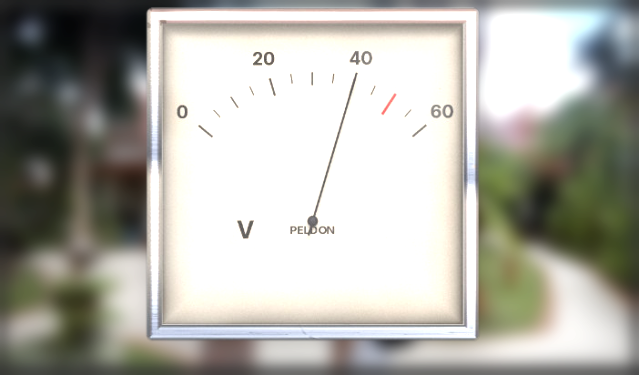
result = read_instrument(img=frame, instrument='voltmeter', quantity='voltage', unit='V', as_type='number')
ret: 40 V
